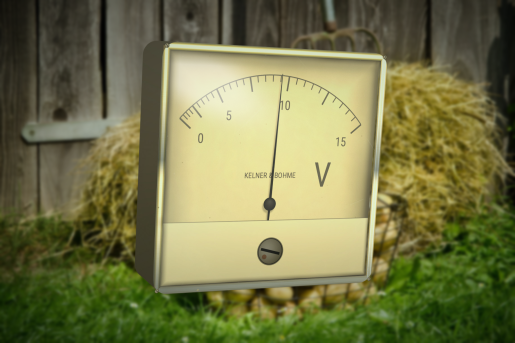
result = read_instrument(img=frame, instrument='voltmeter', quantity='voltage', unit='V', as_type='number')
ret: 9.5 V
